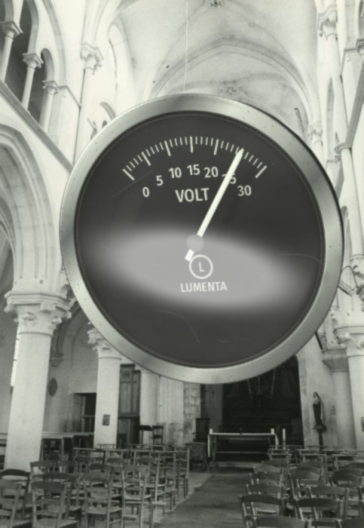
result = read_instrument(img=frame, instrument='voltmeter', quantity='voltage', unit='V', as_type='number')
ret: 25 V
